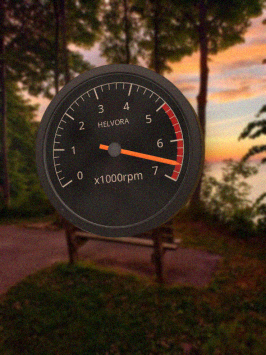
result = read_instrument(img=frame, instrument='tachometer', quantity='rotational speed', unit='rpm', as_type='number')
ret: 6600 rpm
